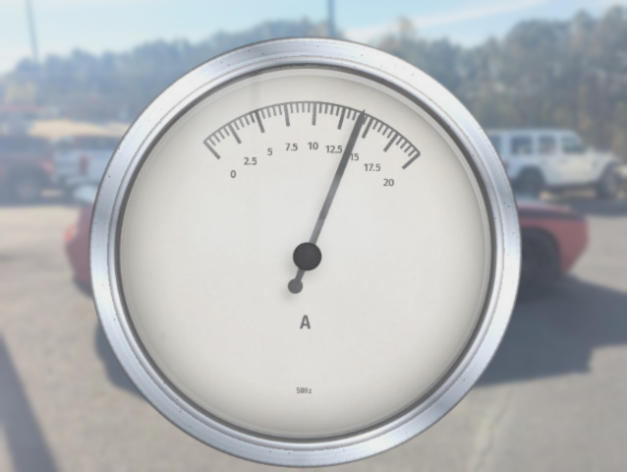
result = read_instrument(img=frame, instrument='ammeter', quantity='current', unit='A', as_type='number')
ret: 14 A
